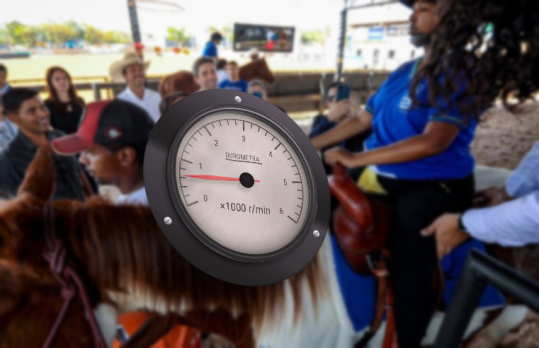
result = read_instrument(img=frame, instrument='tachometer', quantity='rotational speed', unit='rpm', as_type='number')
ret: 600 rpm
